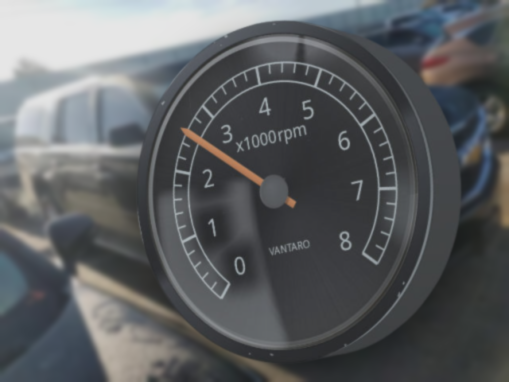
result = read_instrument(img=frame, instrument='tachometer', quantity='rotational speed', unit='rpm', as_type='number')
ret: 2600 rpm
